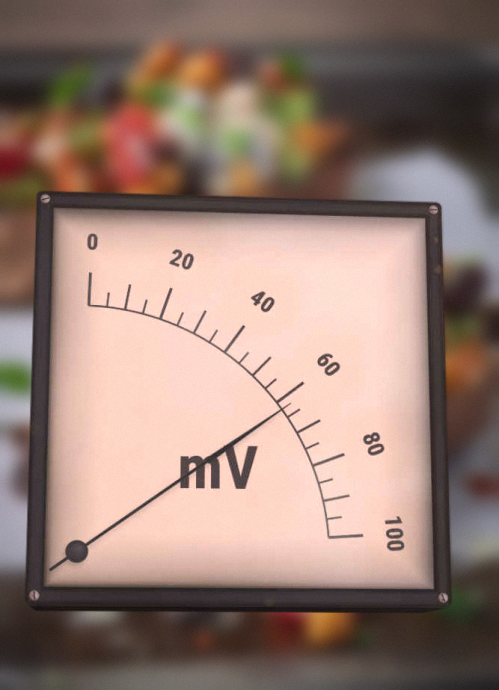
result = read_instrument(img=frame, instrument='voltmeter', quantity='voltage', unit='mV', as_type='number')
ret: 62.5 mV
